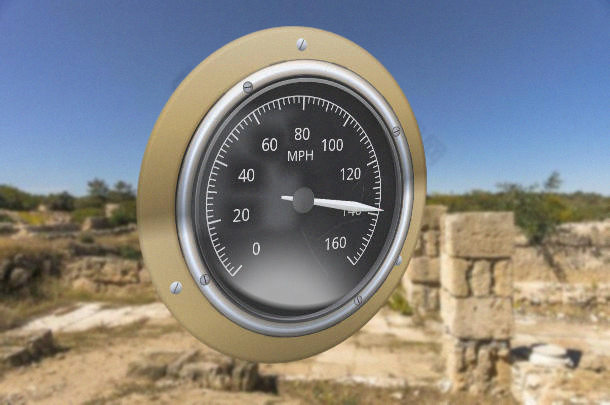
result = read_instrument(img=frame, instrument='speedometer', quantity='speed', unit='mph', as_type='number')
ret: 138 mph
